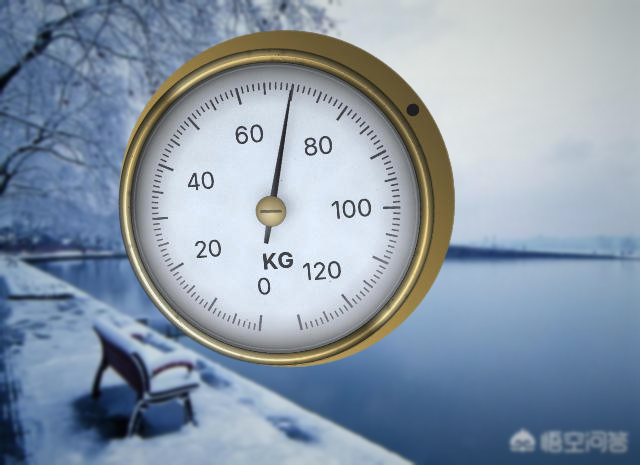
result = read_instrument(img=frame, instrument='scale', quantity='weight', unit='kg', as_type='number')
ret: 70 kg
